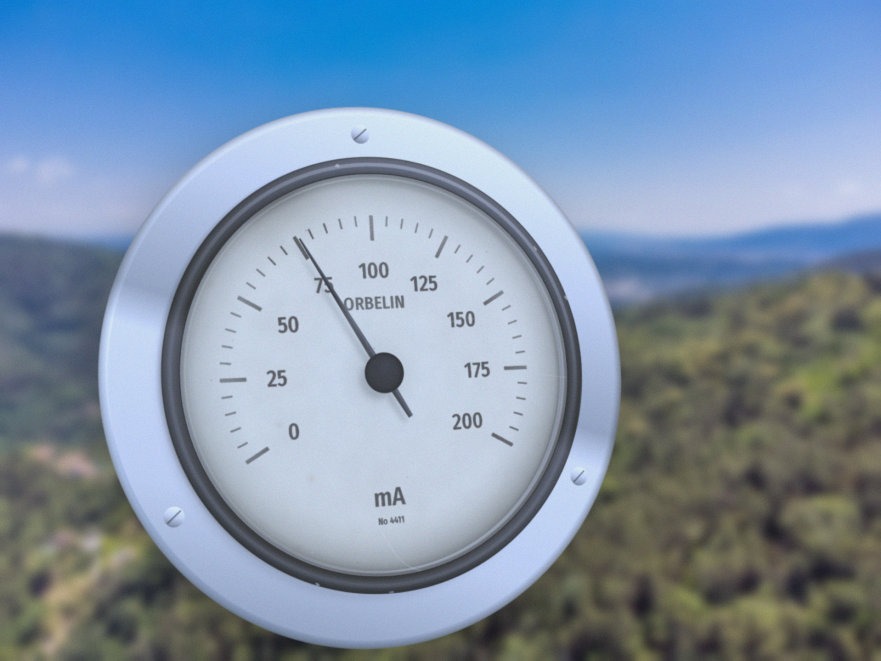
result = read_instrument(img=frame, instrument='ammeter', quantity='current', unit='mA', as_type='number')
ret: 75 mA
